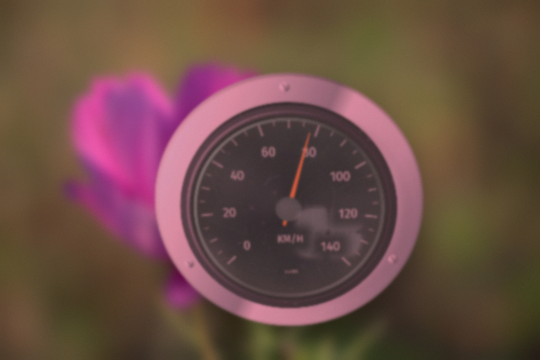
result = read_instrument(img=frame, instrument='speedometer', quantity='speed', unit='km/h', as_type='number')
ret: 77.5 km/h
